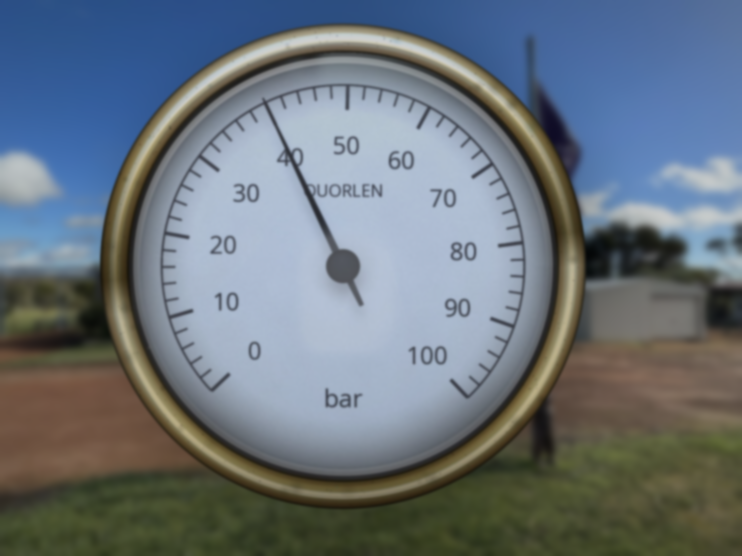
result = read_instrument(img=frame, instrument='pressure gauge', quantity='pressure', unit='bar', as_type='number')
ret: 40 bar
